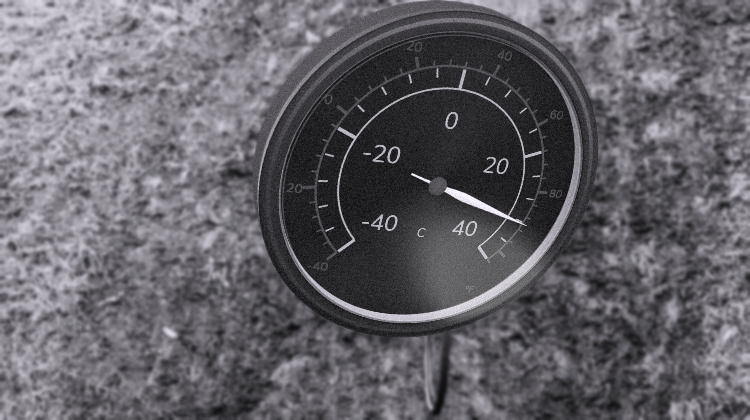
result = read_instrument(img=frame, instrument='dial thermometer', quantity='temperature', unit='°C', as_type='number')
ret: 32 °C
